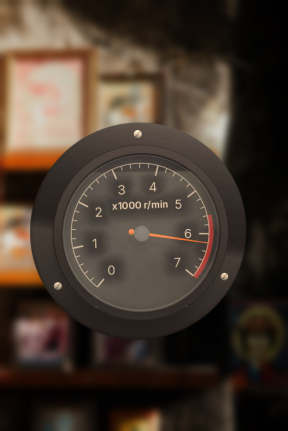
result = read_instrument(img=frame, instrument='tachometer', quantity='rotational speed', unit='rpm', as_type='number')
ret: 6200 rpm
